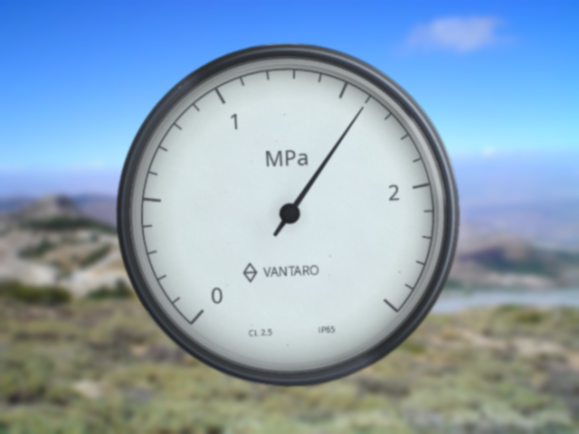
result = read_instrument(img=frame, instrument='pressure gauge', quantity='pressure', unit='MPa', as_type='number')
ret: 1.6 MPa
